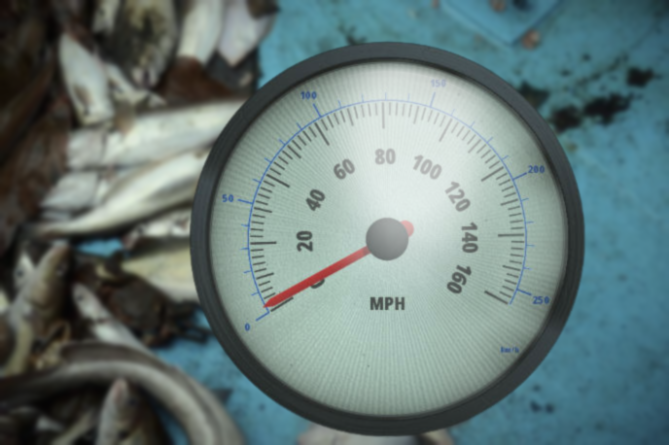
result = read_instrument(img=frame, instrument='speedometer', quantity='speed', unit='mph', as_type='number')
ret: 2 mph
